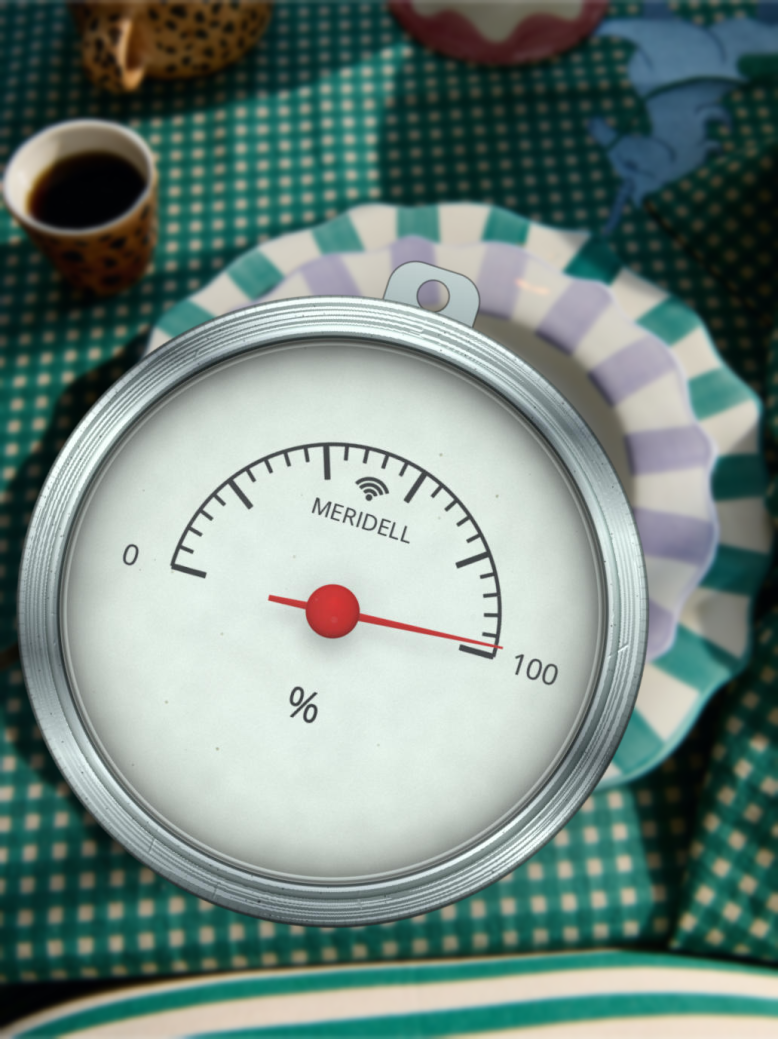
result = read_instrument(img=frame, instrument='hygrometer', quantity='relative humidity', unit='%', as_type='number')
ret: 98 %
